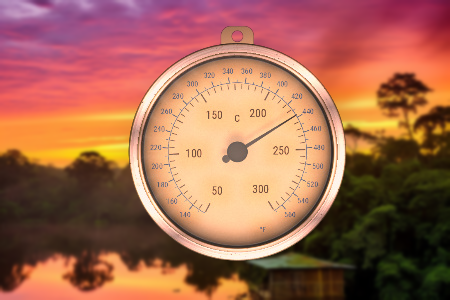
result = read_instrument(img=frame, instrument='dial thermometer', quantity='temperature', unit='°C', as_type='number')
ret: 225 °C
